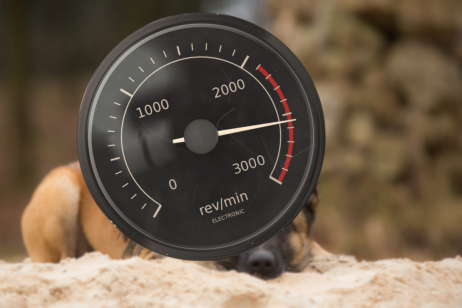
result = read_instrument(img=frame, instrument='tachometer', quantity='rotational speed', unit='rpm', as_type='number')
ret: 2550 rpm
